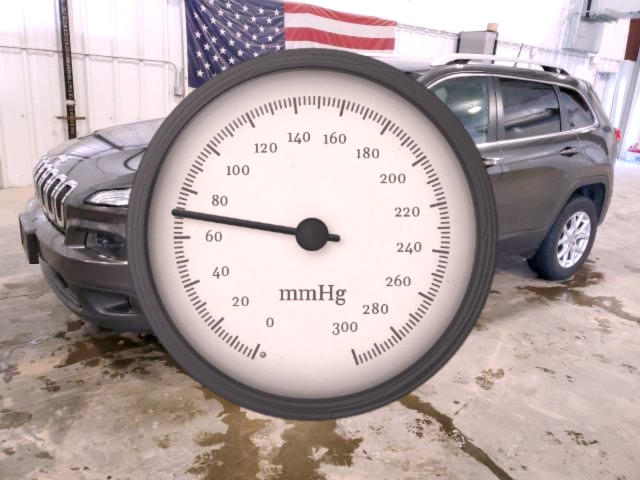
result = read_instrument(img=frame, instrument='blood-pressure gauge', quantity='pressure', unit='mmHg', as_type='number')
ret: 70 mmHg
